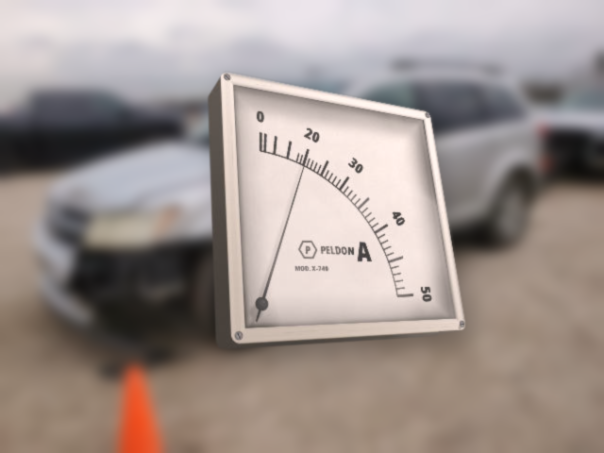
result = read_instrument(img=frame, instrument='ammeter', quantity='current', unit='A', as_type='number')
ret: 20 A
